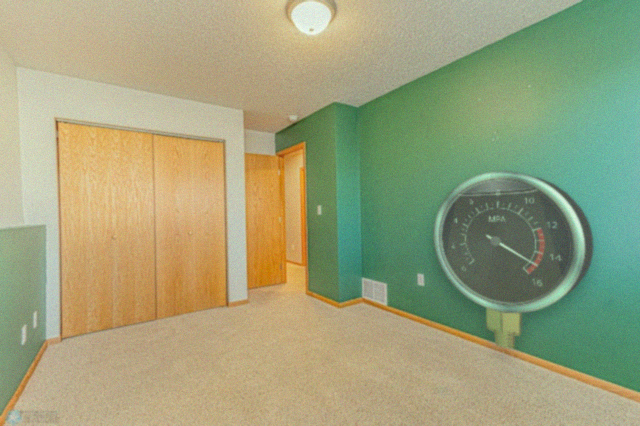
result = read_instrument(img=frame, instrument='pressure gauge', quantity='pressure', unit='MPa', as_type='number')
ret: 15 MPa
